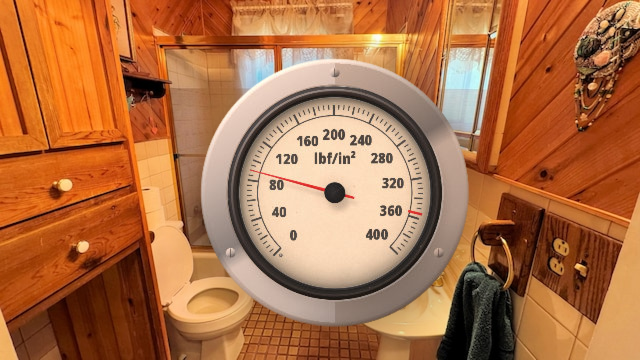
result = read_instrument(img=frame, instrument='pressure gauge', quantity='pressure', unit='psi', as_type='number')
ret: 90 psi
